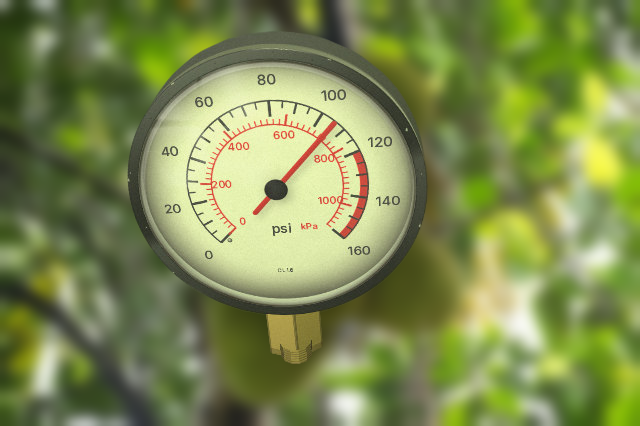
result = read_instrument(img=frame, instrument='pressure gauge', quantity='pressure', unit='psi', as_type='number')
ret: 105 psi
